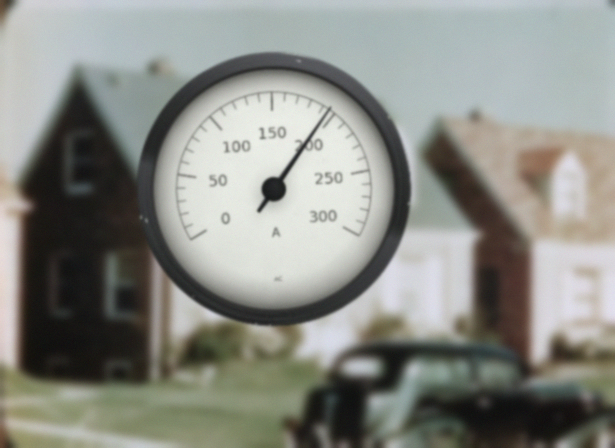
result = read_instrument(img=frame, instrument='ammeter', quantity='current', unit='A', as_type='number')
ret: 195 A
